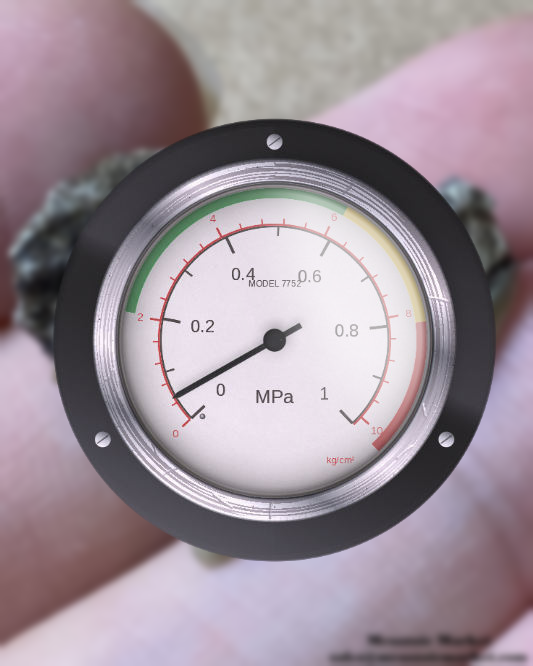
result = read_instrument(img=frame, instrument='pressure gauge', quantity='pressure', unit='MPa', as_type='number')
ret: 0.05 MPa
